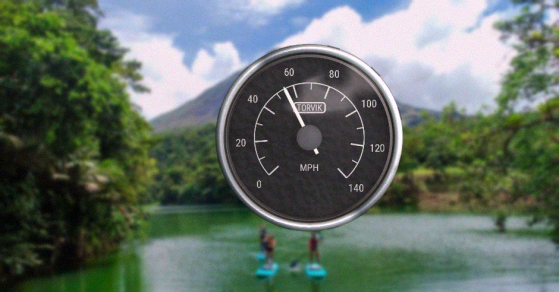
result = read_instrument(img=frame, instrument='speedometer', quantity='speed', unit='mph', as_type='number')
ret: 55 mph
